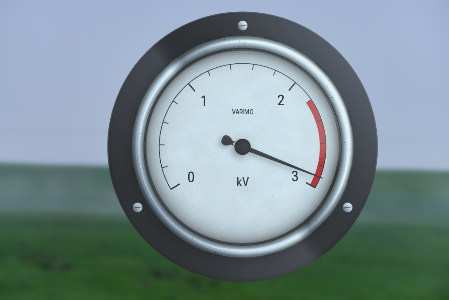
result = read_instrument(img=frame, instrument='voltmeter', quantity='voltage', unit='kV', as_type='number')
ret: 2.9 kV
